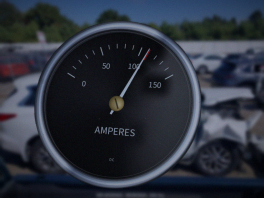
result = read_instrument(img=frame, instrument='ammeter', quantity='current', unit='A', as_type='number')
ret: 110 A
